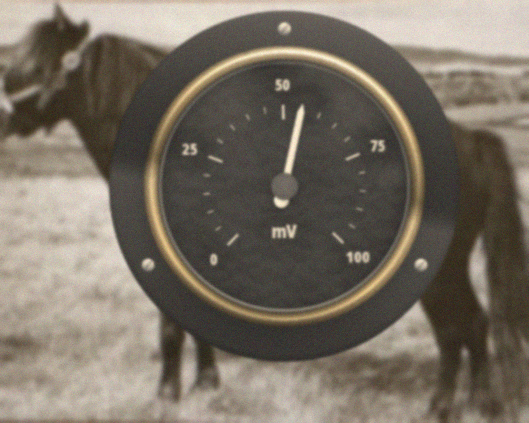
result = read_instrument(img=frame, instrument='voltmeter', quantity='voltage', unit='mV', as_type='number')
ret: 55 mV
